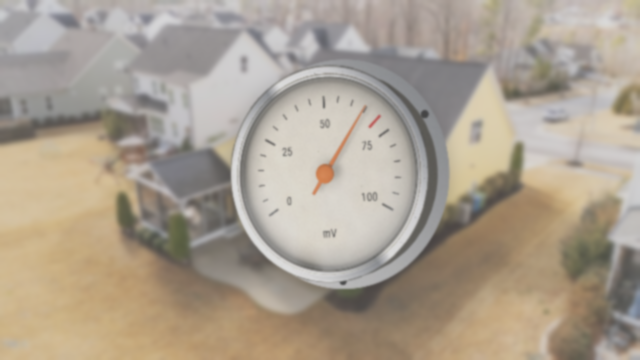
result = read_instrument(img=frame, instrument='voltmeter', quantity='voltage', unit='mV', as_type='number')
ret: 65 mV
